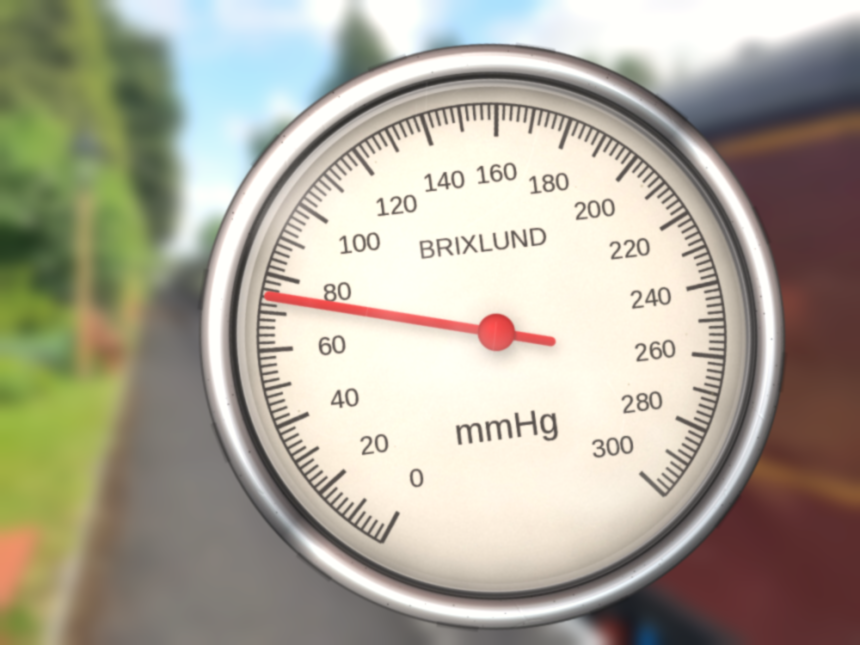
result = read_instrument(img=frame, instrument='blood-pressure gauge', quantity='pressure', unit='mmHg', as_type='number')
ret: 74 mmHg
